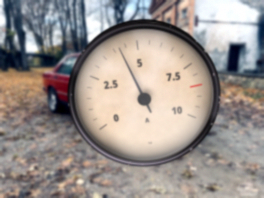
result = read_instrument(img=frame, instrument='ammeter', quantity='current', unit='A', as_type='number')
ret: 4.25 A
